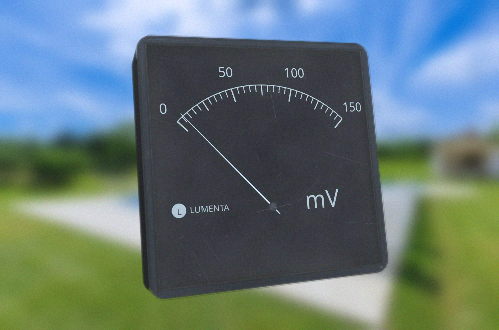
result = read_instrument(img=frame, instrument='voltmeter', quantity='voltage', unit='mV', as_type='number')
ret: 5 mV
